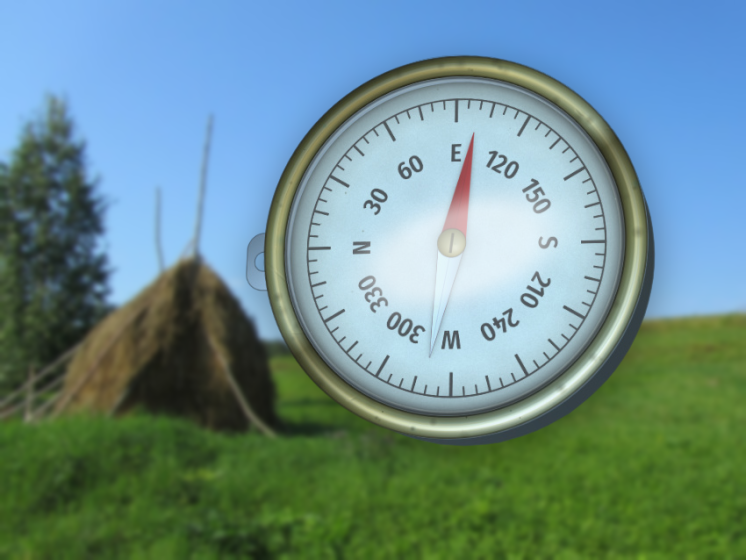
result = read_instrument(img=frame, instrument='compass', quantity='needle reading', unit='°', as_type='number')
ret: 100 °
